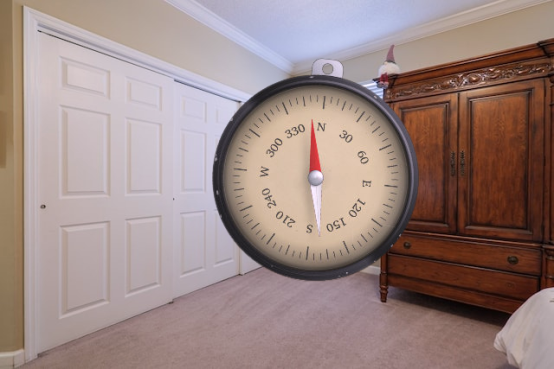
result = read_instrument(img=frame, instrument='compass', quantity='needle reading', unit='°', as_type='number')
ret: 350 °
